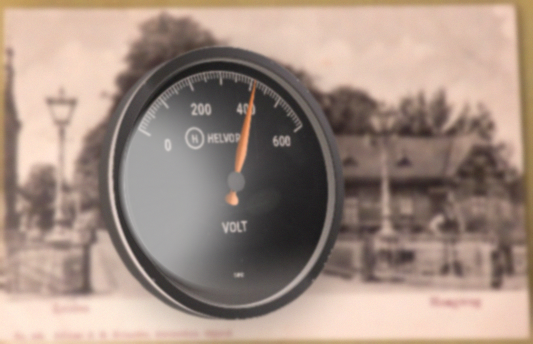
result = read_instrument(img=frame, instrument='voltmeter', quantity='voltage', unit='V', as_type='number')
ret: 400 V
